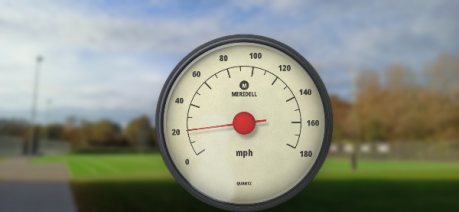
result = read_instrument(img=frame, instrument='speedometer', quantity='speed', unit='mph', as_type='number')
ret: 20 mph
